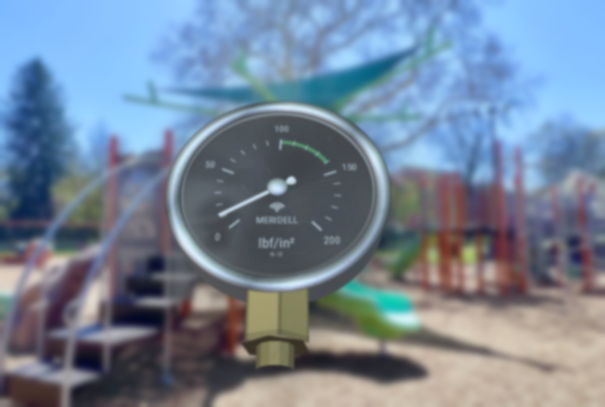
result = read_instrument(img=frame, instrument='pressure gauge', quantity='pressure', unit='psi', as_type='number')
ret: 10 psi
